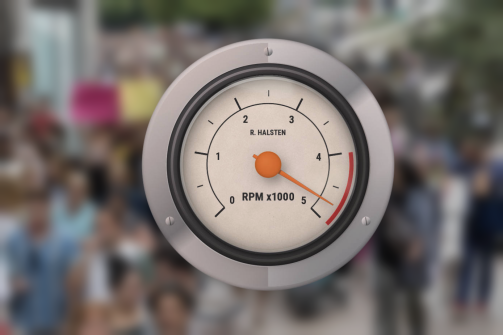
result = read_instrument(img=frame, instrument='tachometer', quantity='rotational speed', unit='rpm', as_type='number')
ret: 4750 rpm
